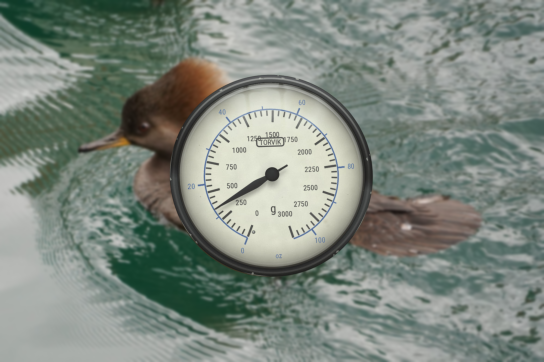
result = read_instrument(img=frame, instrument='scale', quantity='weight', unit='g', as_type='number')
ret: 350 g
